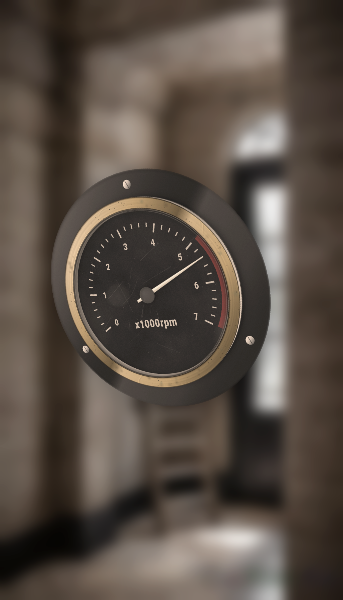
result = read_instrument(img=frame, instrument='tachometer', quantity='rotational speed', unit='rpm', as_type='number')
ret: 5400 rpm
